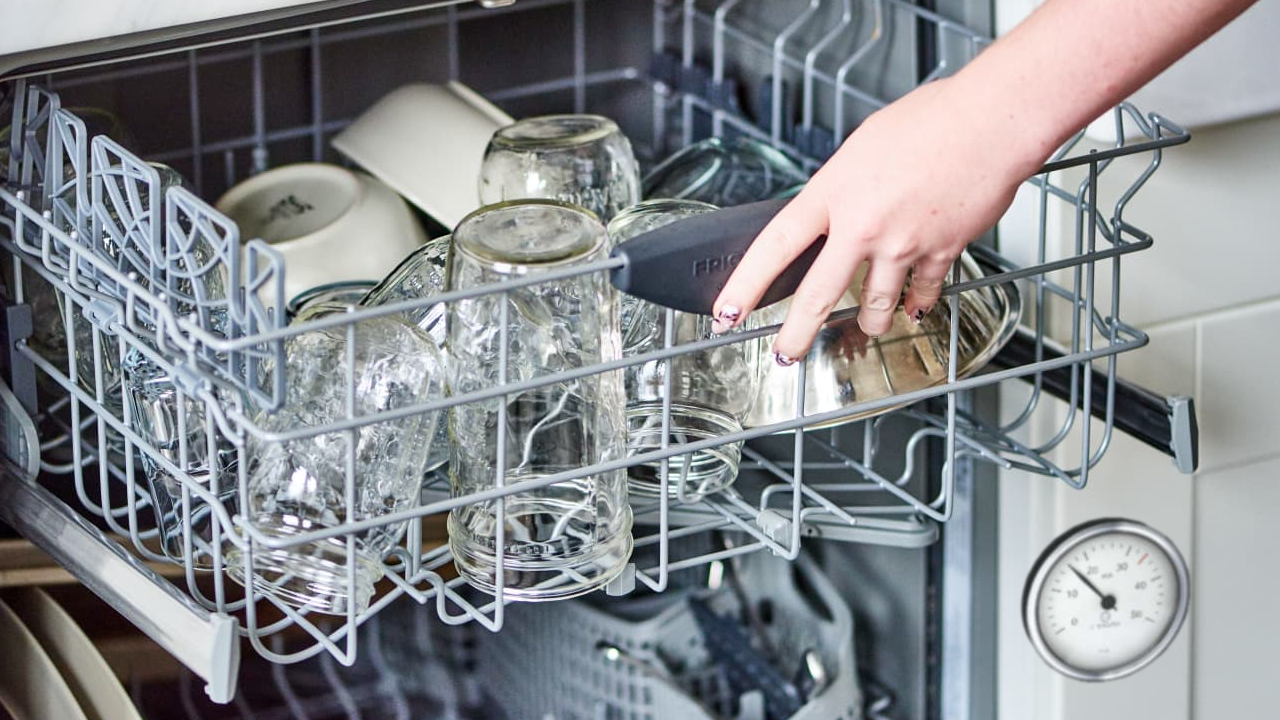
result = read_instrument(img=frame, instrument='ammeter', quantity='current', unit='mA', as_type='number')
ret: 16 mA
